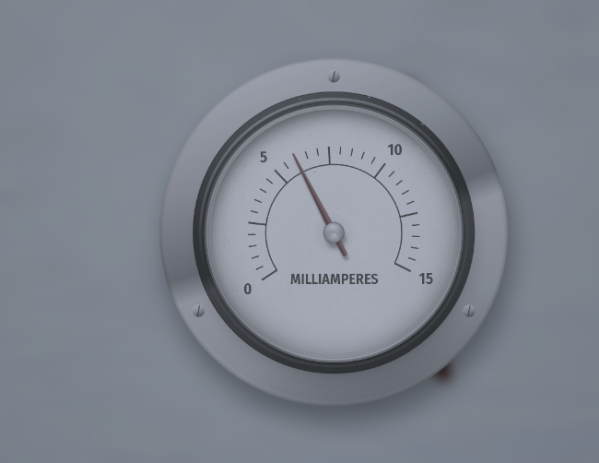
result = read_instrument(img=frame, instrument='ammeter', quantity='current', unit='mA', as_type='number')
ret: 6 mA
